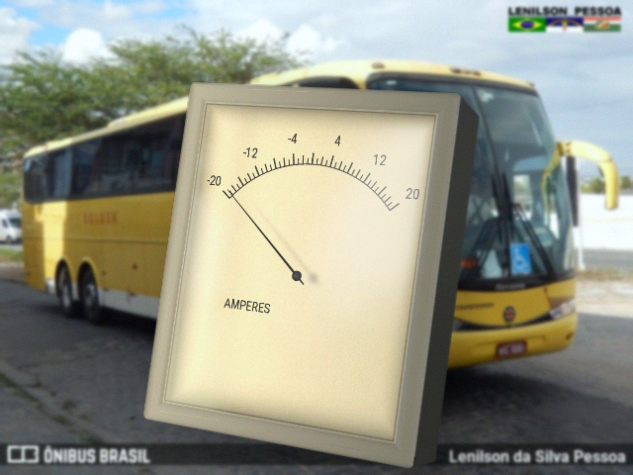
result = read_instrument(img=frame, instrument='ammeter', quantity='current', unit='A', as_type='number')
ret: -19 A
